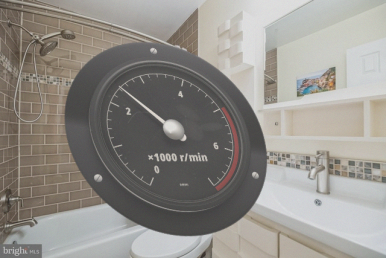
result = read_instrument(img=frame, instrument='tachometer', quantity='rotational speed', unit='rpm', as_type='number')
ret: 2400 rpm
